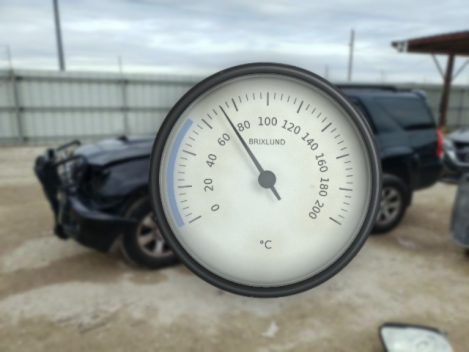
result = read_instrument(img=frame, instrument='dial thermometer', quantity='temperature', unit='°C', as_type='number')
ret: 72 °C
